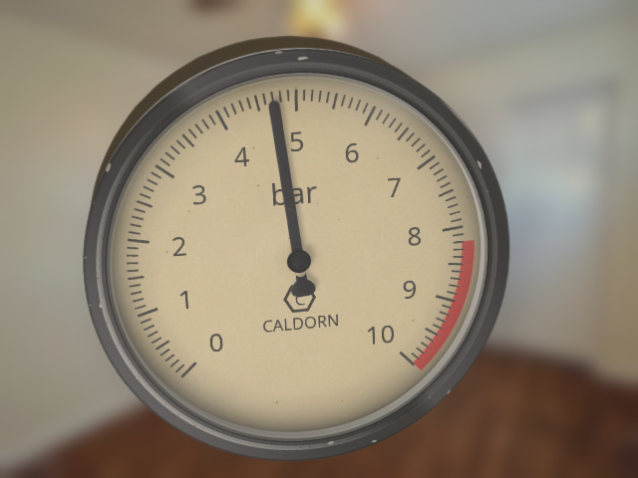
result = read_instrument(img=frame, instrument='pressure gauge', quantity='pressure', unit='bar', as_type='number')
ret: 4.7 bar
